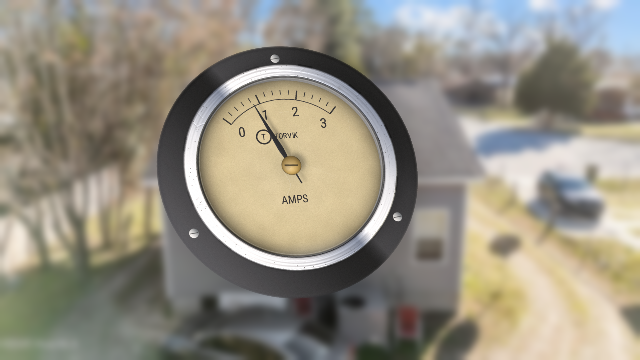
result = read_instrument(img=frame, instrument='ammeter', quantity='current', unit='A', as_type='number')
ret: 0.8 A
